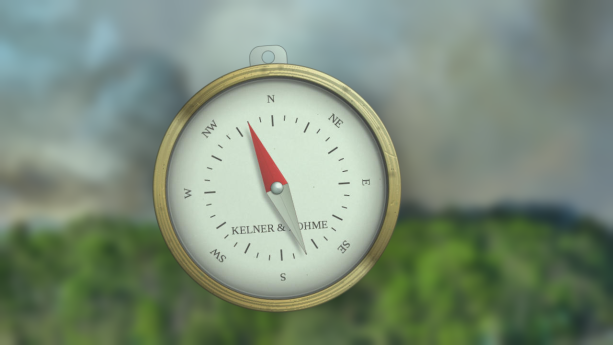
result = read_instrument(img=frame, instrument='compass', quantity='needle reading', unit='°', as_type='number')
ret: 340 °
